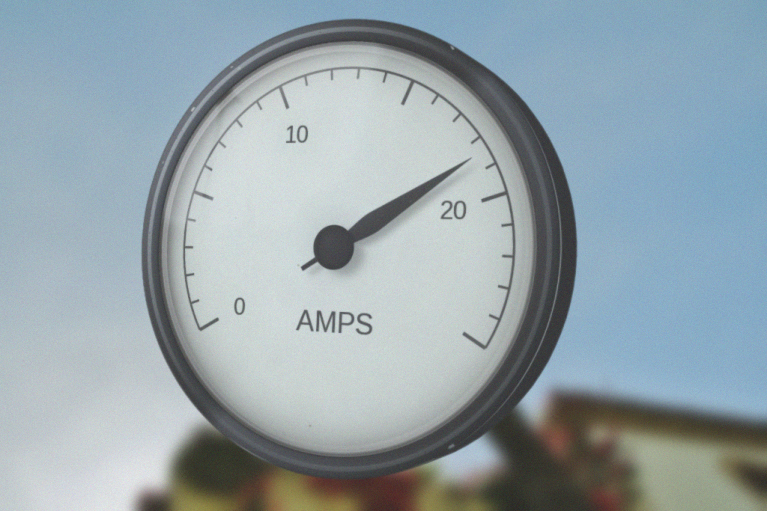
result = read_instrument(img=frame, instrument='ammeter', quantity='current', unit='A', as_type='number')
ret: 18.5 A
